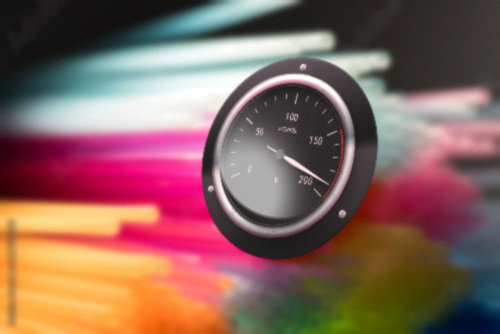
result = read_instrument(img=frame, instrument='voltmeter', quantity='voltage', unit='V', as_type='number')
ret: 190 V
